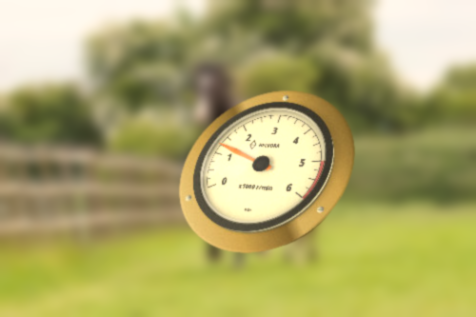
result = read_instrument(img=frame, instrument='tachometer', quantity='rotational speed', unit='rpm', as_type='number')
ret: 1250 rpm
